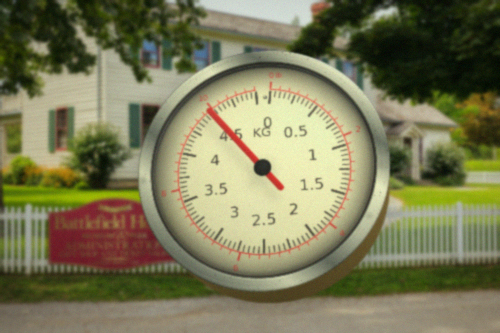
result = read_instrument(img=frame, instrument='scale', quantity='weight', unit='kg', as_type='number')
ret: 4.5 kg
